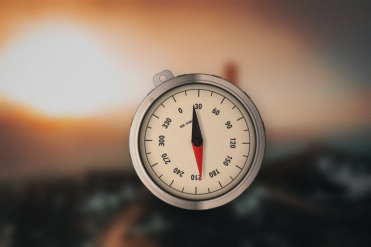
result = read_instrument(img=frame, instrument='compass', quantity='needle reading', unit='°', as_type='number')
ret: 202.5 °
